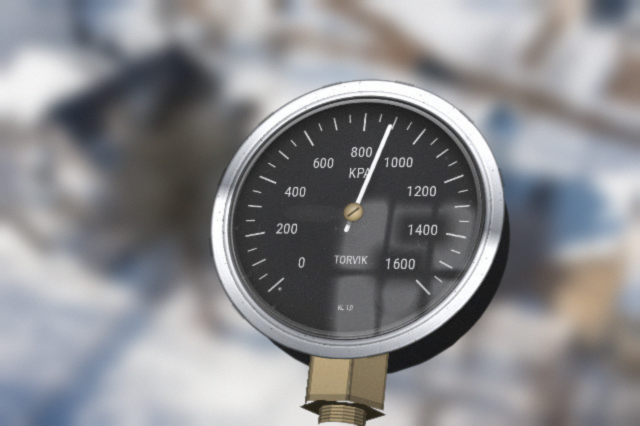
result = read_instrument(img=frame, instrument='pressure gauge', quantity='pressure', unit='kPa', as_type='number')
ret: 900 kPa
